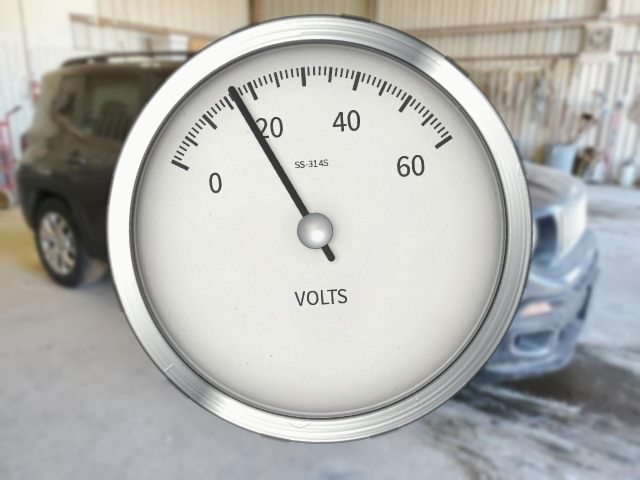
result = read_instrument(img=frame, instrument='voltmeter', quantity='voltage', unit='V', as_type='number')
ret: 17 V
